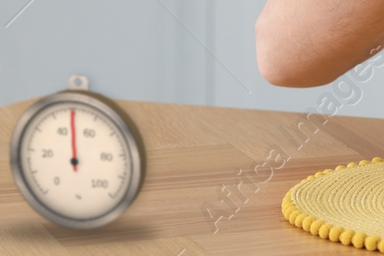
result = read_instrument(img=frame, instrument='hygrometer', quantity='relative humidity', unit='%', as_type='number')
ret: 50 %
